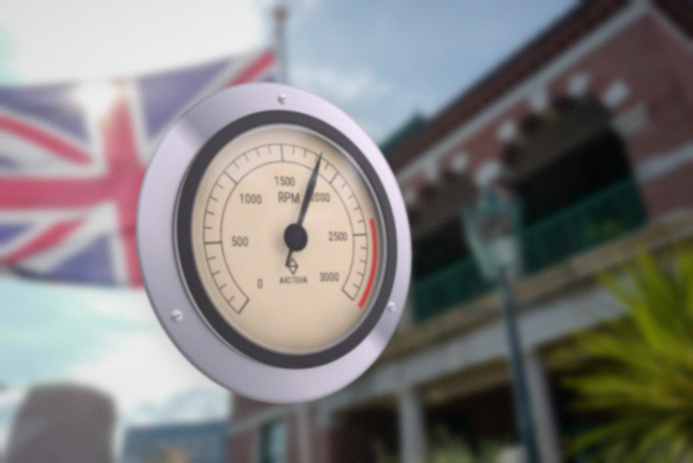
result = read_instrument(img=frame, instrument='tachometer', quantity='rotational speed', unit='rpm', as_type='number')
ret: 1800 rpm
